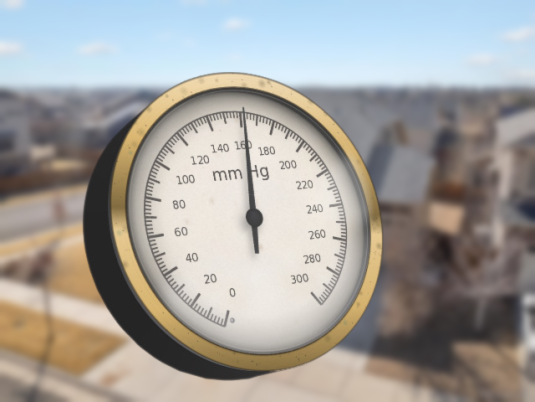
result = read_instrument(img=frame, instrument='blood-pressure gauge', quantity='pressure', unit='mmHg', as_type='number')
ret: 160 mmHg
